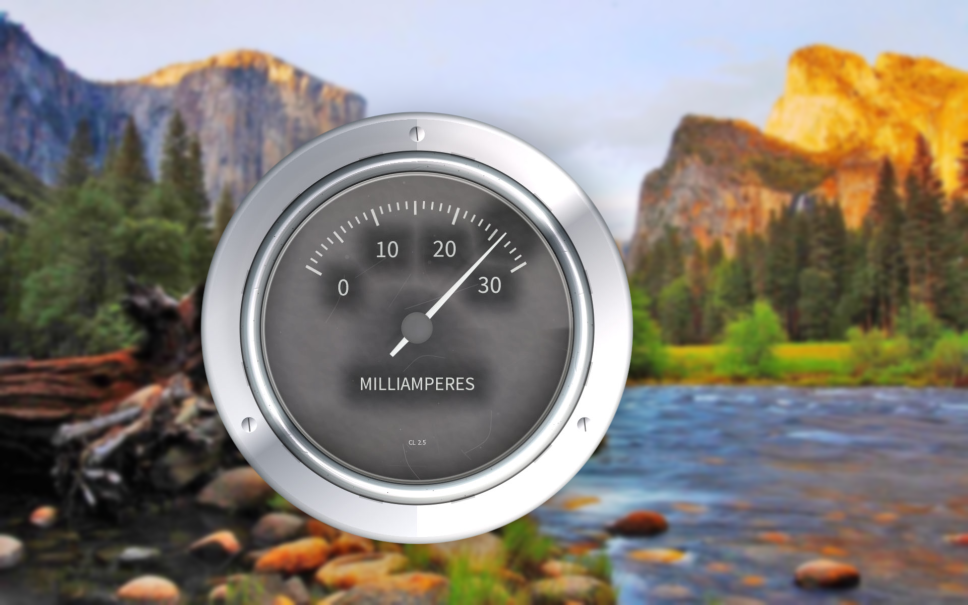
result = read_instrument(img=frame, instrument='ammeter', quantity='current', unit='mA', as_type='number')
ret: 26 mA
